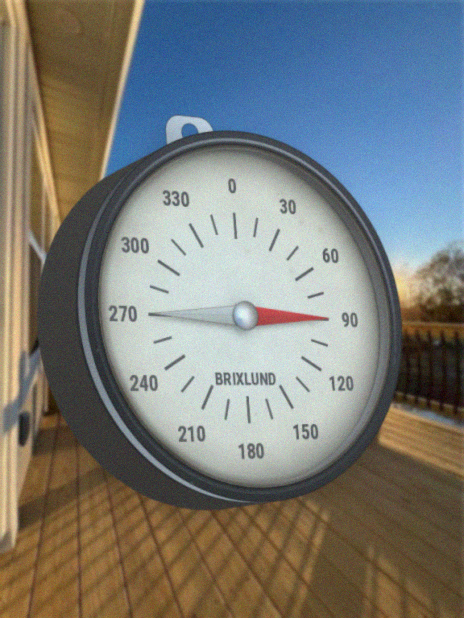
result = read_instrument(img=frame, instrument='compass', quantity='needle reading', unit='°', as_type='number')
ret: 90 °
